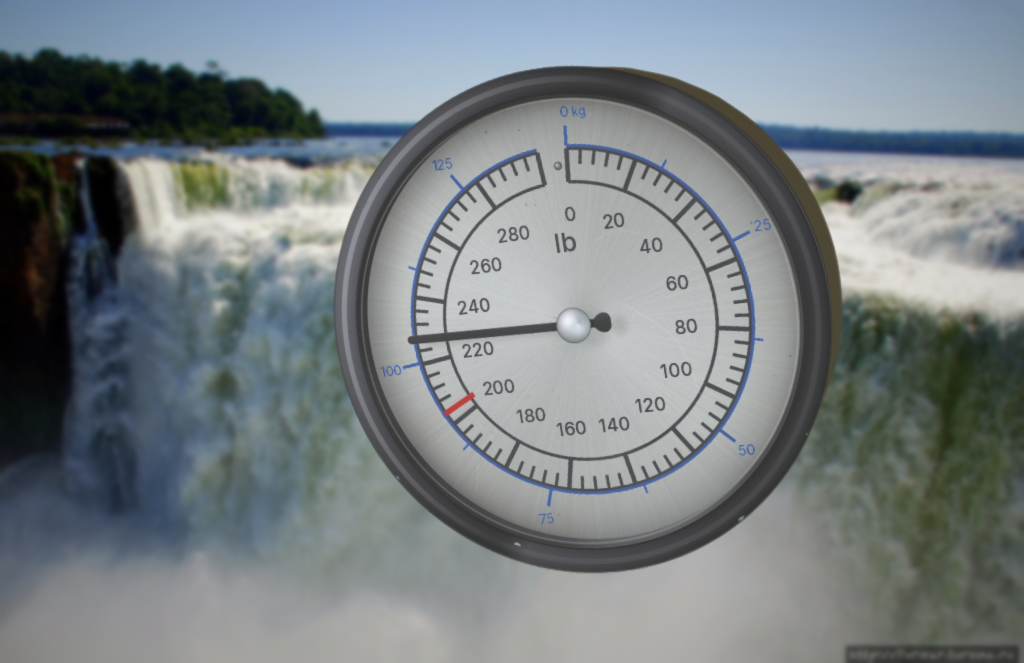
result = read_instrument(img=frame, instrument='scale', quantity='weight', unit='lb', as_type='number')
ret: 228 lb
